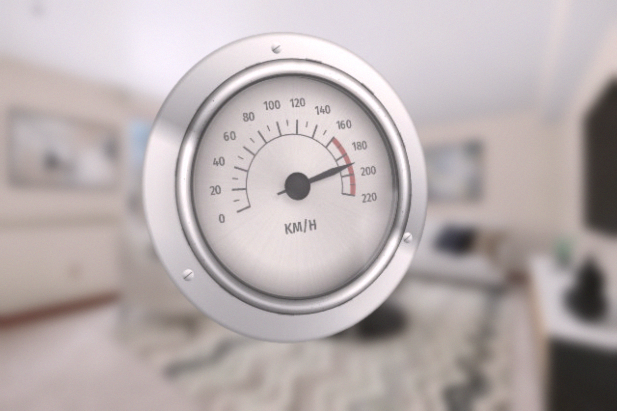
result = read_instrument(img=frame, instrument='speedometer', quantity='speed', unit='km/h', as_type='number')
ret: 190 km/h
